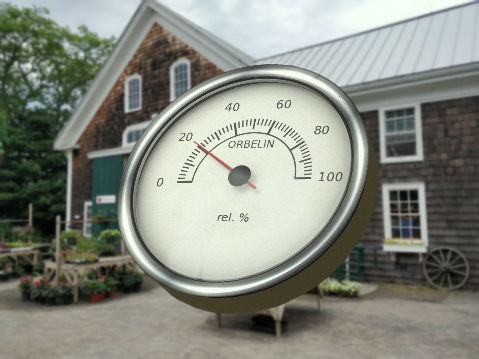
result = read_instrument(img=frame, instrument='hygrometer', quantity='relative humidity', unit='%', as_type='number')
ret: 20 %
